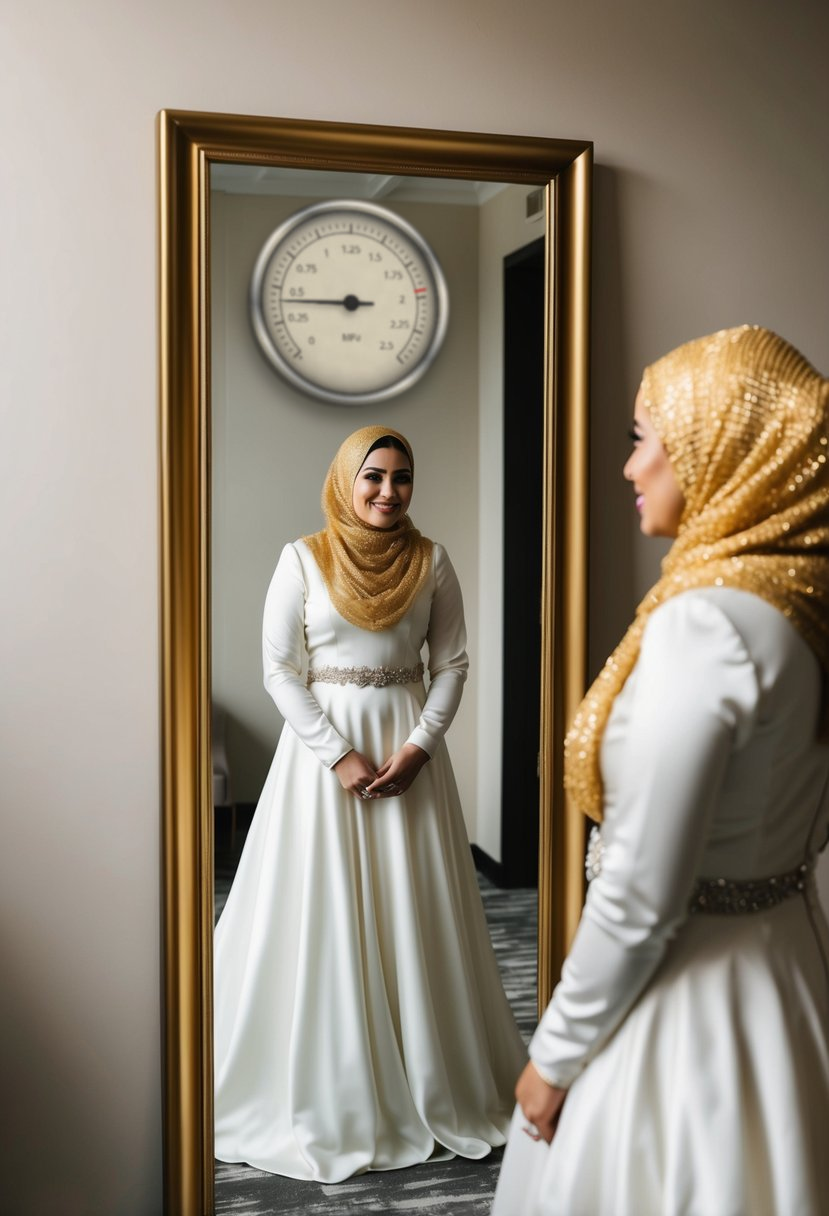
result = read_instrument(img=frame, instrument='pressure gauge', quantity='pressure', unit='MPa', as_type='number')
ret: 0.4 MPa
